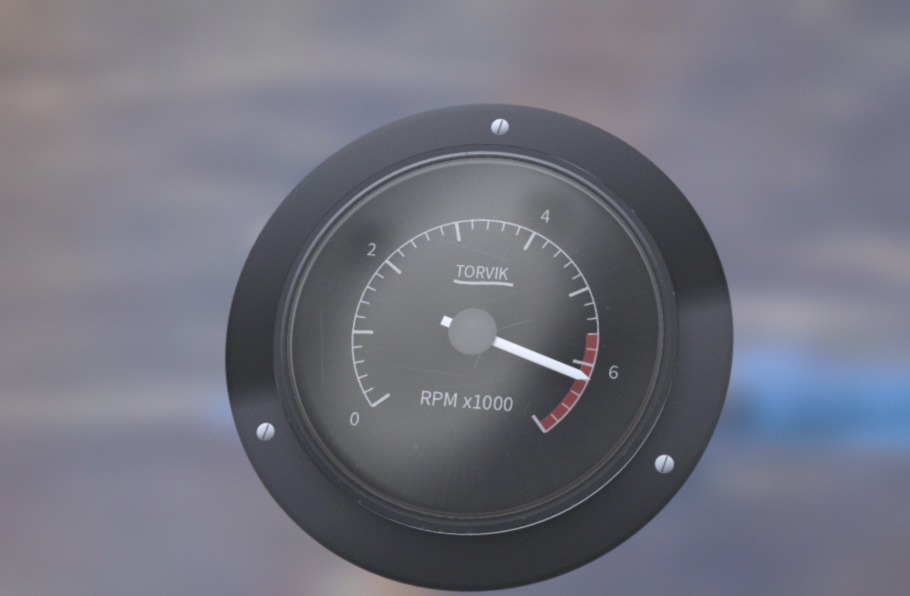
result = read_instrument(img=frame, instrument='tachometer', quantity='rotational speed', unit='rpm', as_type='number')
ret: 6200 rpm
